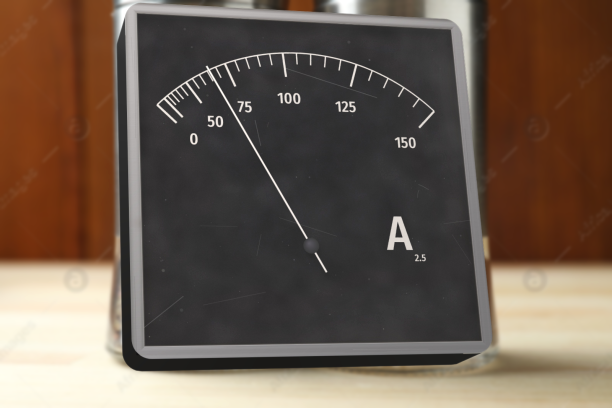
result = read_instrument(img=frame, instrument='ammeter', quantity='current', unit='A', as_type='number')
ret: 65 A
